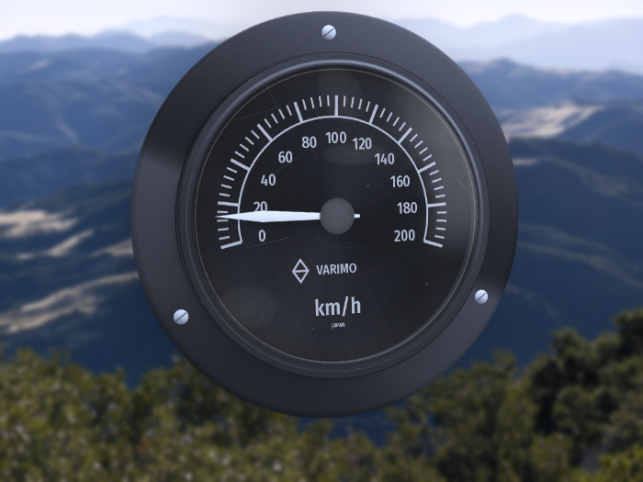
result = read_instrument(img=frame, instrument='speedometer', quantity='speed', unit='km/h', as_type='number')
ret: 14 km/h
